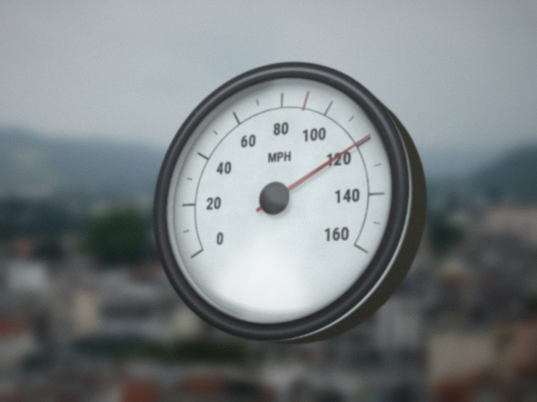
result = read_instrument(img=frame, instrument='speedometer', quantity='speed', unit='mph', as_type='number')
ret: 120 mph
